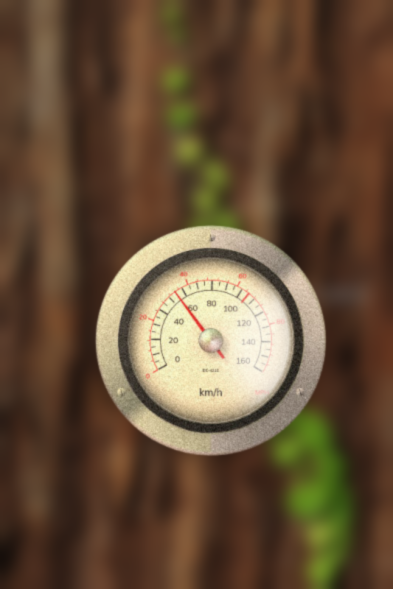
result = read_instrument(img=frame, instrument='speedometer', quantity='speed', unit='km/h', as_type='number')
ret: 55 km/h
